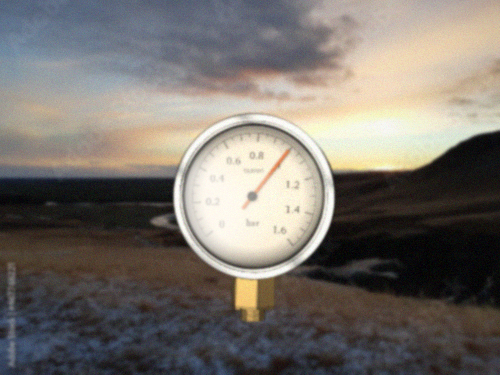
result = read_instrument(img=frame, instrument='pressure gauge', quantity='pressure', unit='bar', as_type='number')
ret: 1 bar
